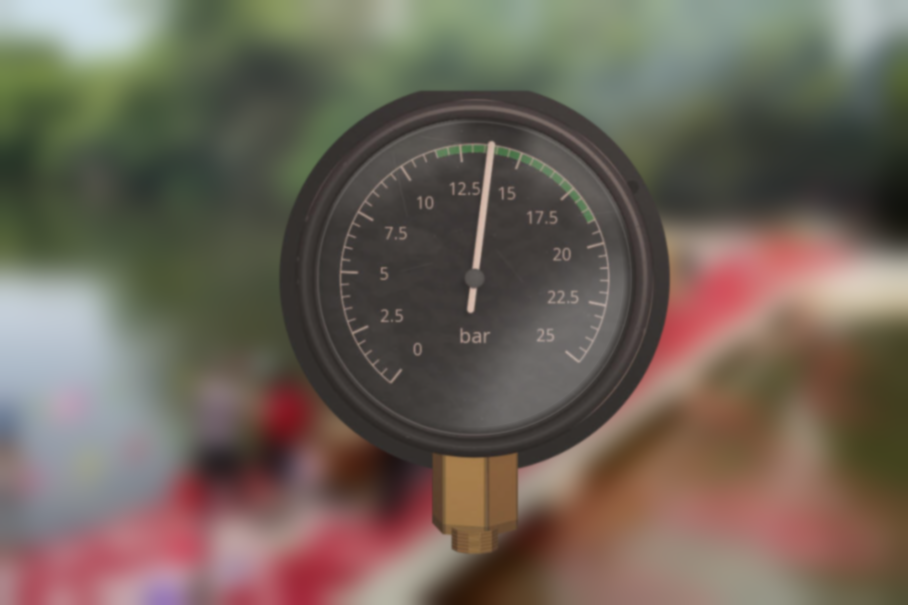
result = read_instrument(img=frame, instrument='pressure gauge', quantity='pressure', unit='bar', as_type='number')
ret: 13.75 bar
